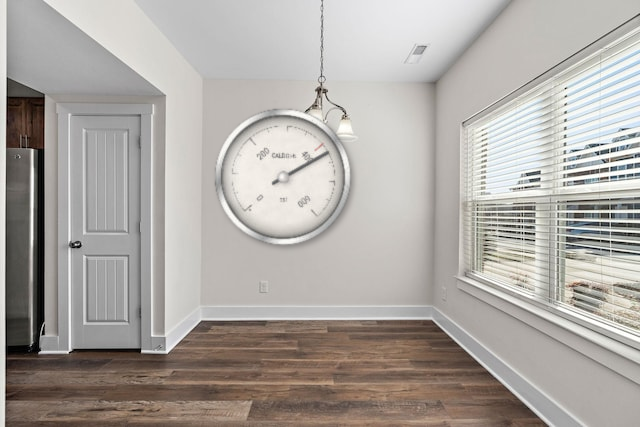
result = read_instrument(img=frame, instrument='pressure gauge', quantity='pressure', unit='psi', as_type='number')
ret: 425 psi
